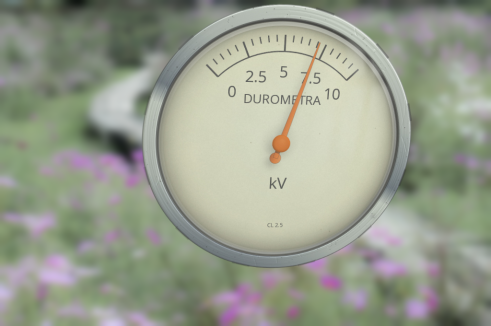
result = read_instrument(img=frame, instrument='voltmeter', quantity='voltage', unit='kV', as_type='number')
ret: 7 kV
